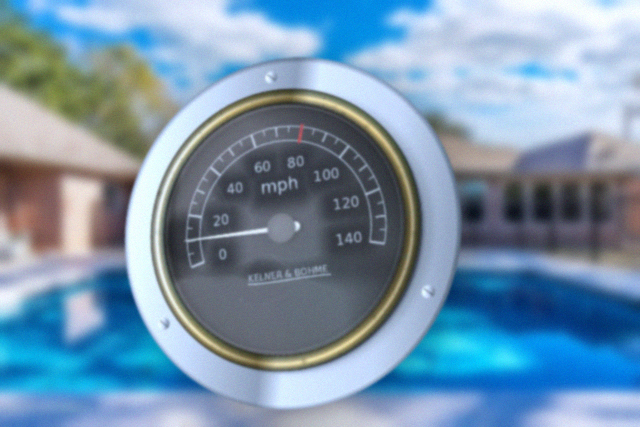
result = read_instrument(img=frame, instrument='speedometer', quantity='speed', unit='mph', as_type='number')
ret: 10 mph
